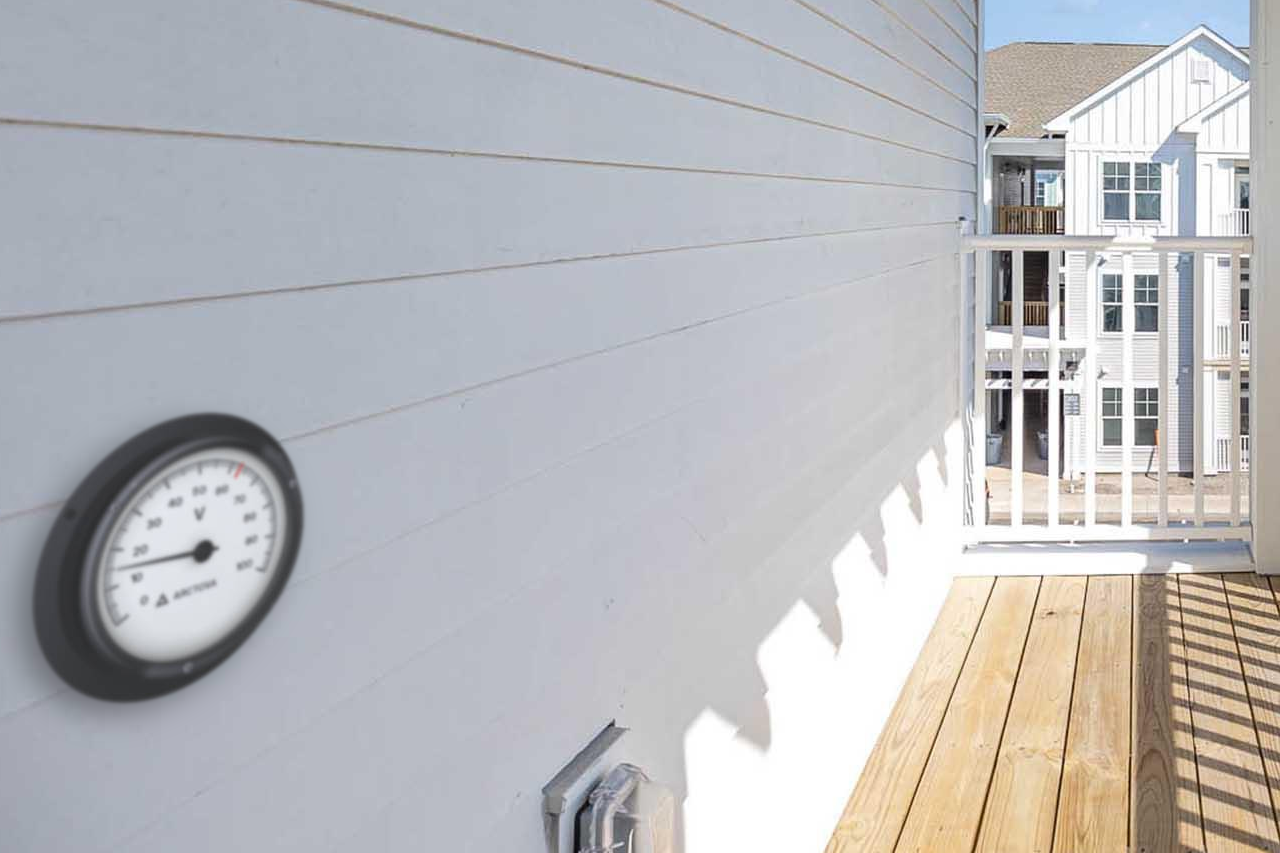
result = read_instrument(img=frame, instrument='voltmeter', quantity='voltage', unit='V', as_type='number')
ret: 15 V
